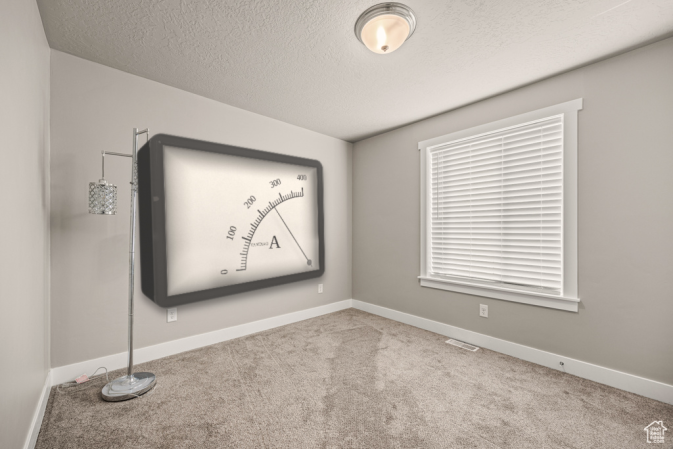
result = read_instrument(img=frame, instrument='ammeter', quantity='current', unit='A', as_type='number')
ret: 250 A
